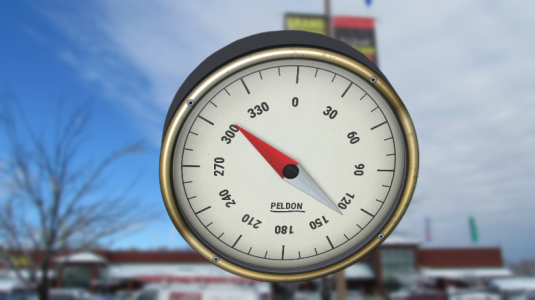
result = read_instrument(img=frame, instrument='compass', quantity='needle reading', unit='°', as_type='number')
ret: 310 °
